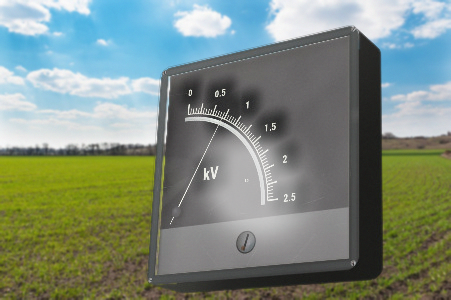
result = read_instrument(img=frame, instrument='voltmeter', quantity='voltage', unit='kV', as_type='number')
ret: 0.75 kV
